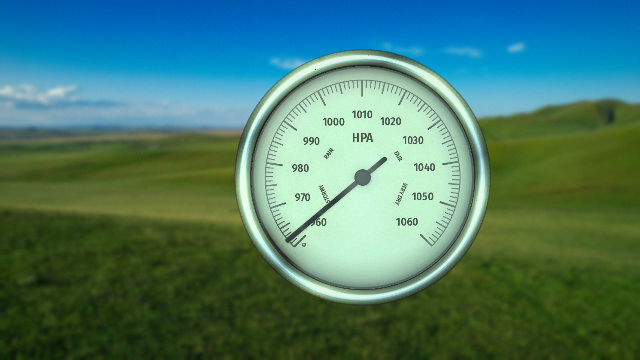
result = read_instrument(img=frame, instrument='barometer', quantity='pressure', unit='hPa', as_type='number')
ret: 962 hPa
